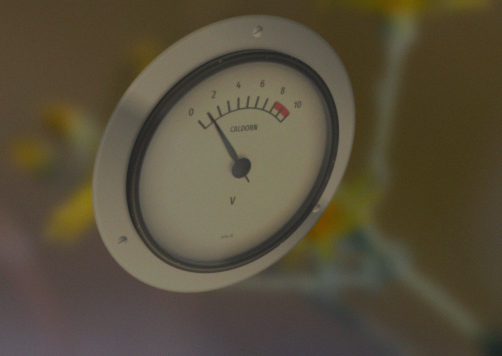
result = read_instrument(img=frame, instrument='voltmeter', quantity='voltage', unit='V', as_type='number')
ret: 1 V
